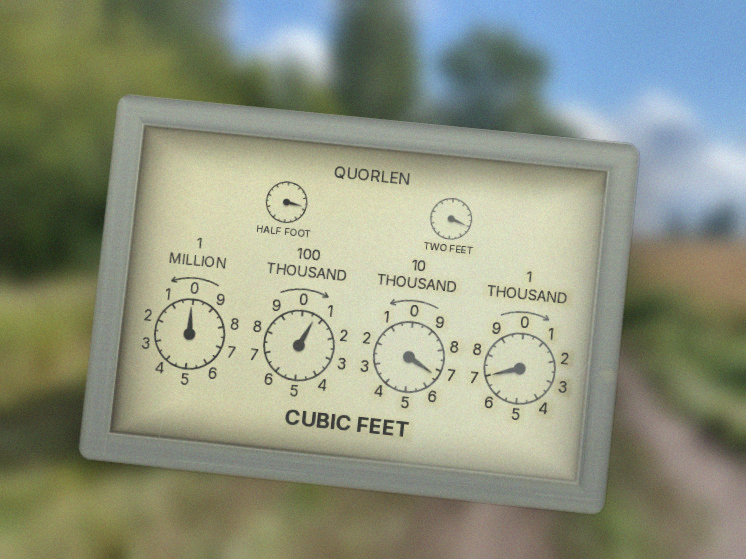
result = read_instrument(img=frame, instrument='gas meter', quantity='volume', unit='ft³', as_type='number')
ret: 6700 ft³
